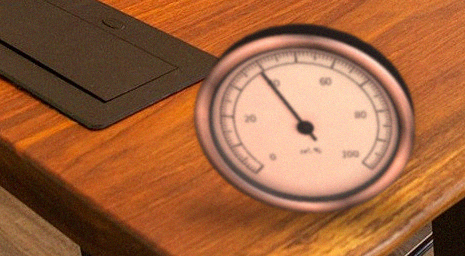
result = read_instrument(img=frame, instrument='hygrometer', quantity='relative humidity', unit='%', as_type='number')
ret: 40 %
